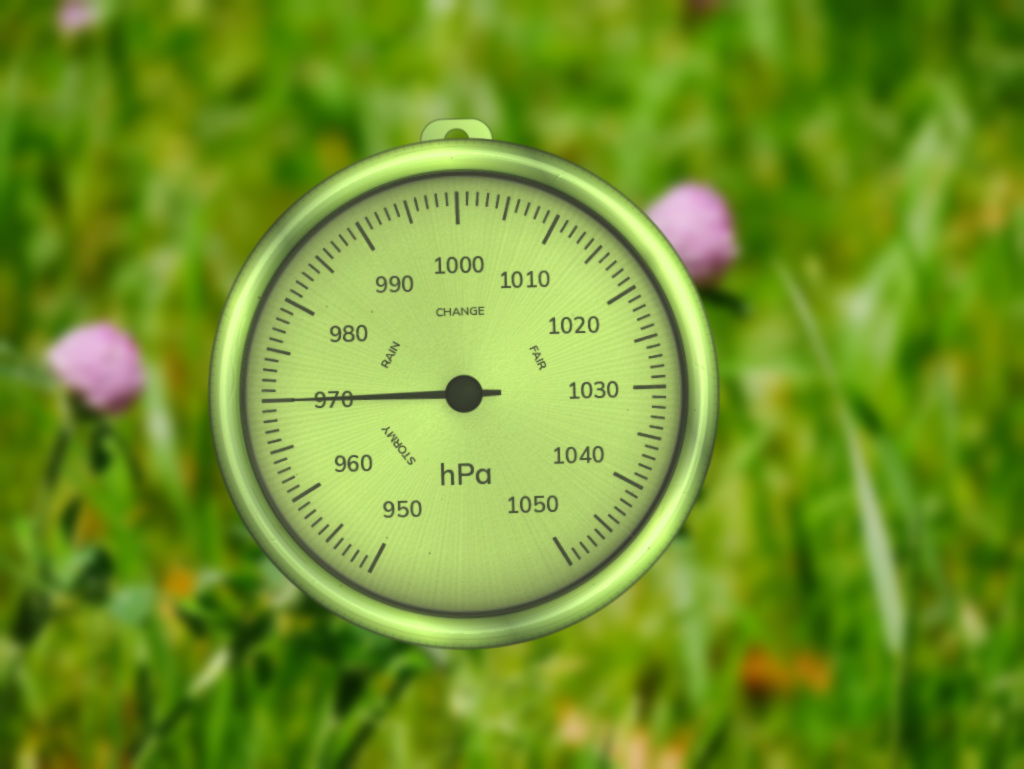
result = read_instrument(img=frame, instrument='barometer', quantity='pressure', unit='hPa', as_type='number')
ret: 970 hPa
